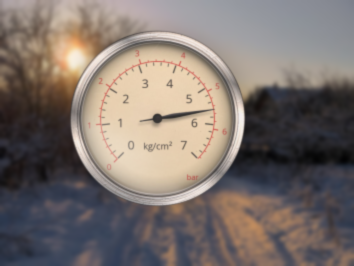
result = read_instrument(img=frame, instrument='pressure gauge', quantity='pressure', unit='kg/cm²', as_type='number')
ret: 5.6 kg/cm²
